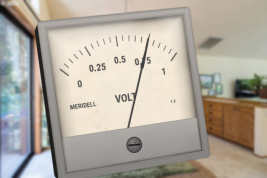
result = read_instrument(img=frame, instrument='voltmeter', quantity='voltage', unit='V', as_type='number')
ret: 0.75 V
